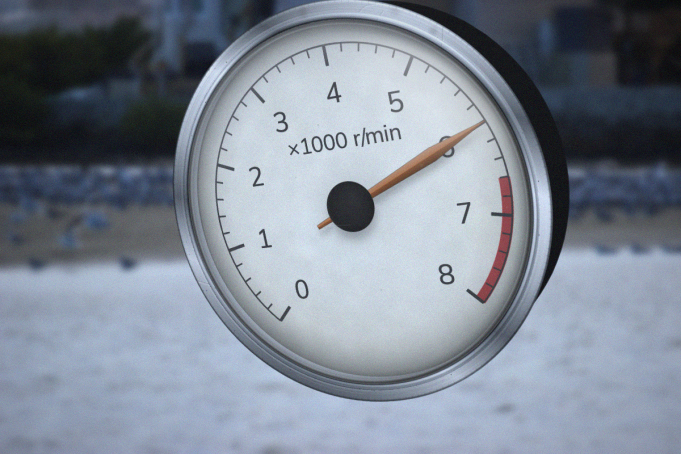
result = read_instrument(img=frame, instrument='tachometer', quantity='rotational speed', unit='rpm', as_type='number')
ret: 6000 rpm
